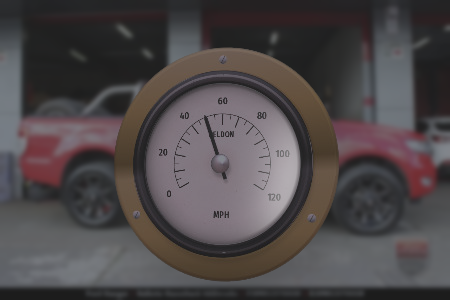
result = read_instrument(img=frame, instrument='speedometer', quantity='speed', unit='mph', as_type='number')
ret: 50 mph
